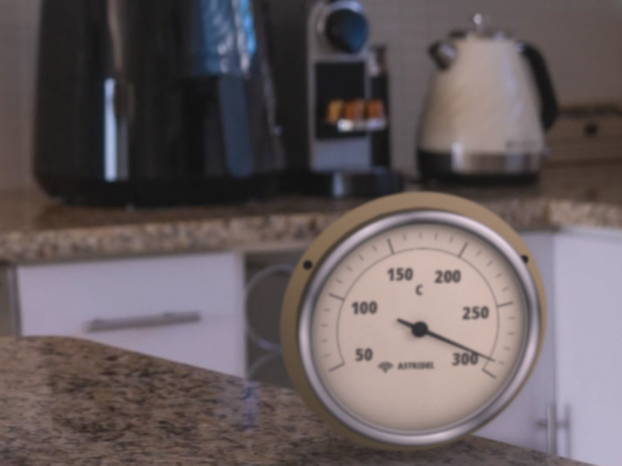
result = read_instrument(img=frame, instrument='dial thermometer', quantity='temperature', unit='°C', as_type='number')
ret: 290 °C
